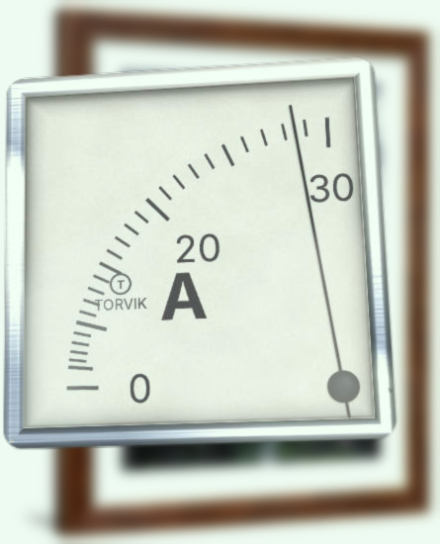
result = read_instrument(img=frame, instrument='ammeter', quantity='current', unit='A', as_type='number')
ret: 28.5 A
